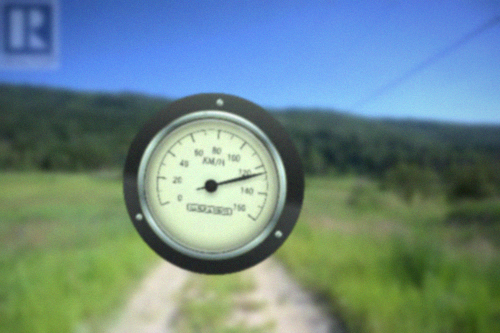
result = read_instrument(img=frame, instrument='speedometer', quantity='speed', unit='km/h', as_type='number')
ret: 125 km/h
